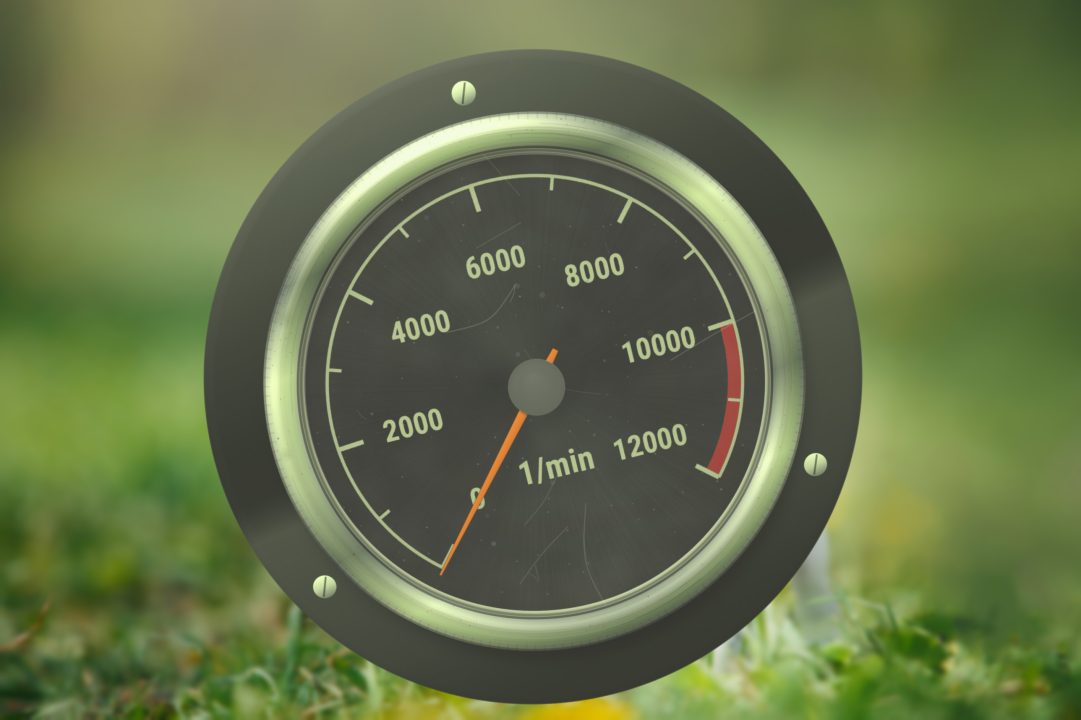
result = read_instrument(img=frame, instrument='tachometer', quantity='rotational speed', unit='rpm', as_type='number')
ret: 0 rpm
